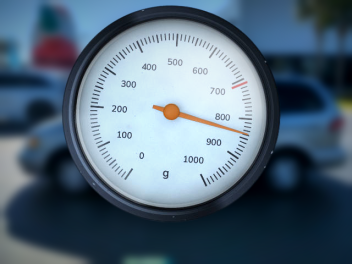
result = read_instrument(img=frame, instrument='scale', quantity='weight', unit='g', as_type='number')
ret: 840 g
